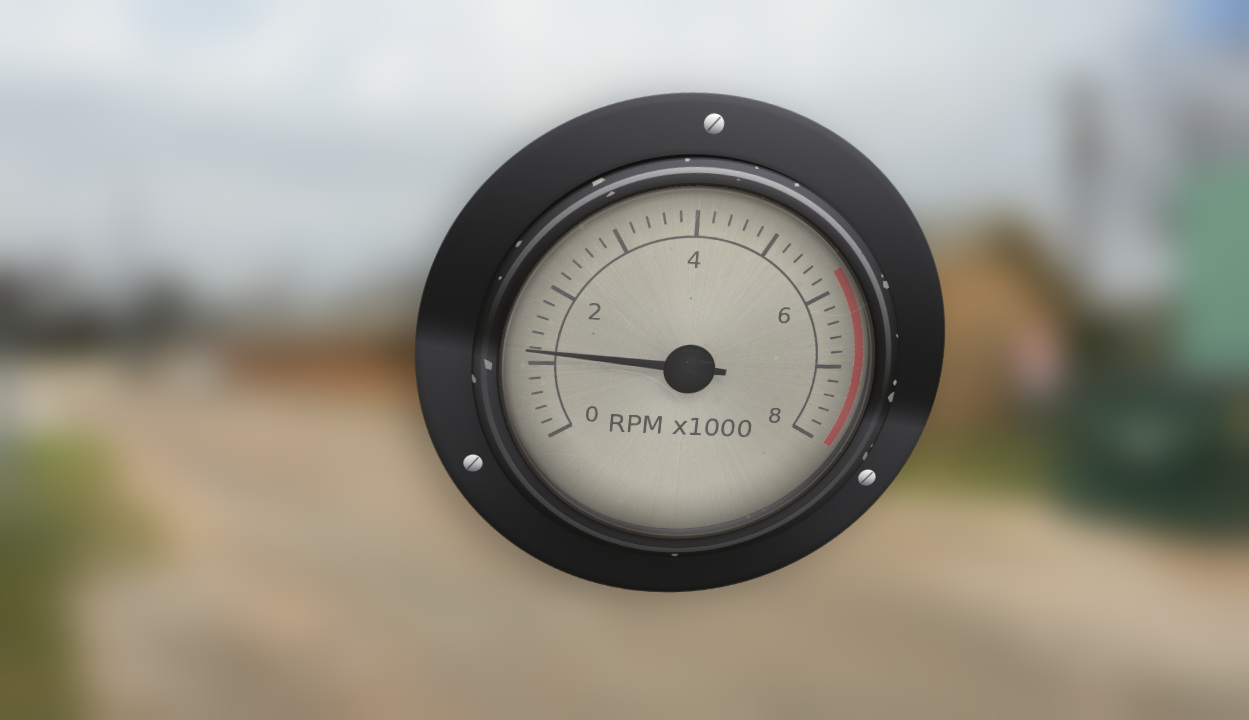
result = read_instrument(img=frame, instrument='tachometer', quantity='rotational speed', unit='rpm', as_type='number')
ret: 1200 rpm
